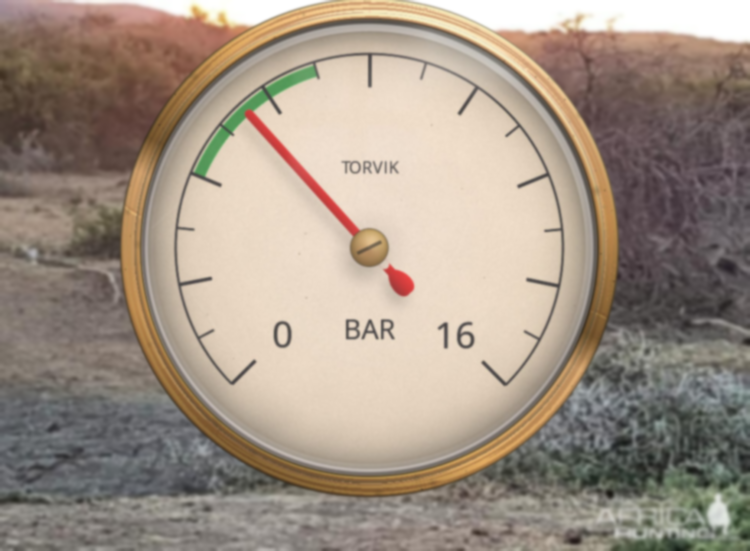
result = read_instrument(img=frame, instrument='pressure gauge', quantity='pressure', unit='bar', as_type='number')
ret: 5.5 bar
